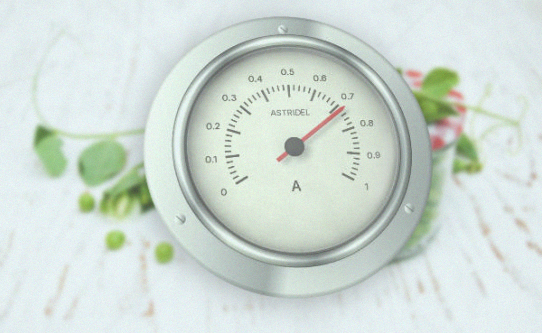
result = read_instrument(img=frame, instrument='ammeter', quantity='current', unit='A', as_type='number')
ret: 0.72 A
